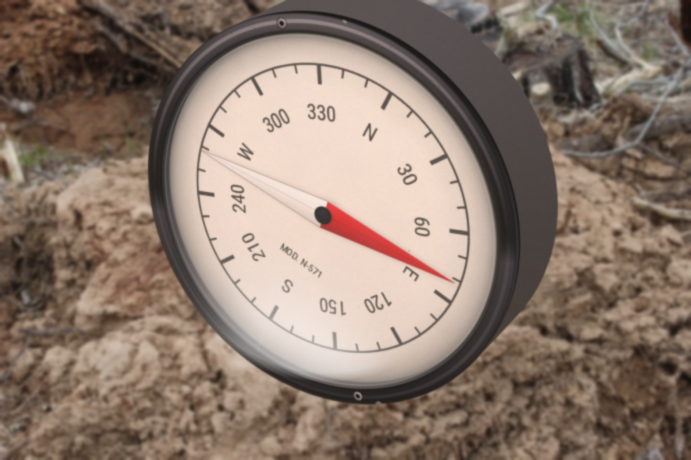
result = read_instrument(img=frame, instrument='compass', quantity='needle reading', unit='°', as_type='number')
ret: 80 °
